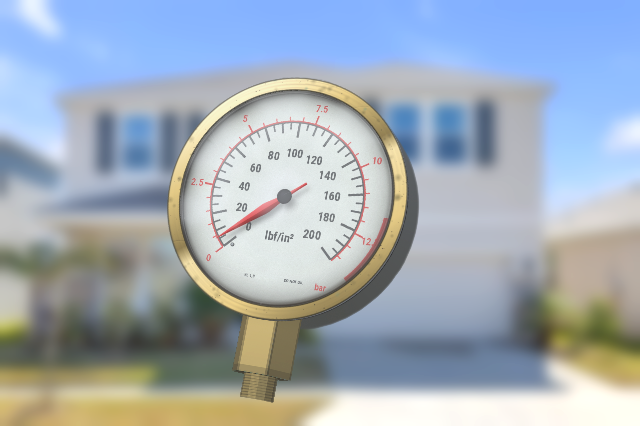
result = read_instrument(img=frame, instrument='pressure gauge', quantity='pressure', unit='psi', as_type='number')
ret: 5 psi
